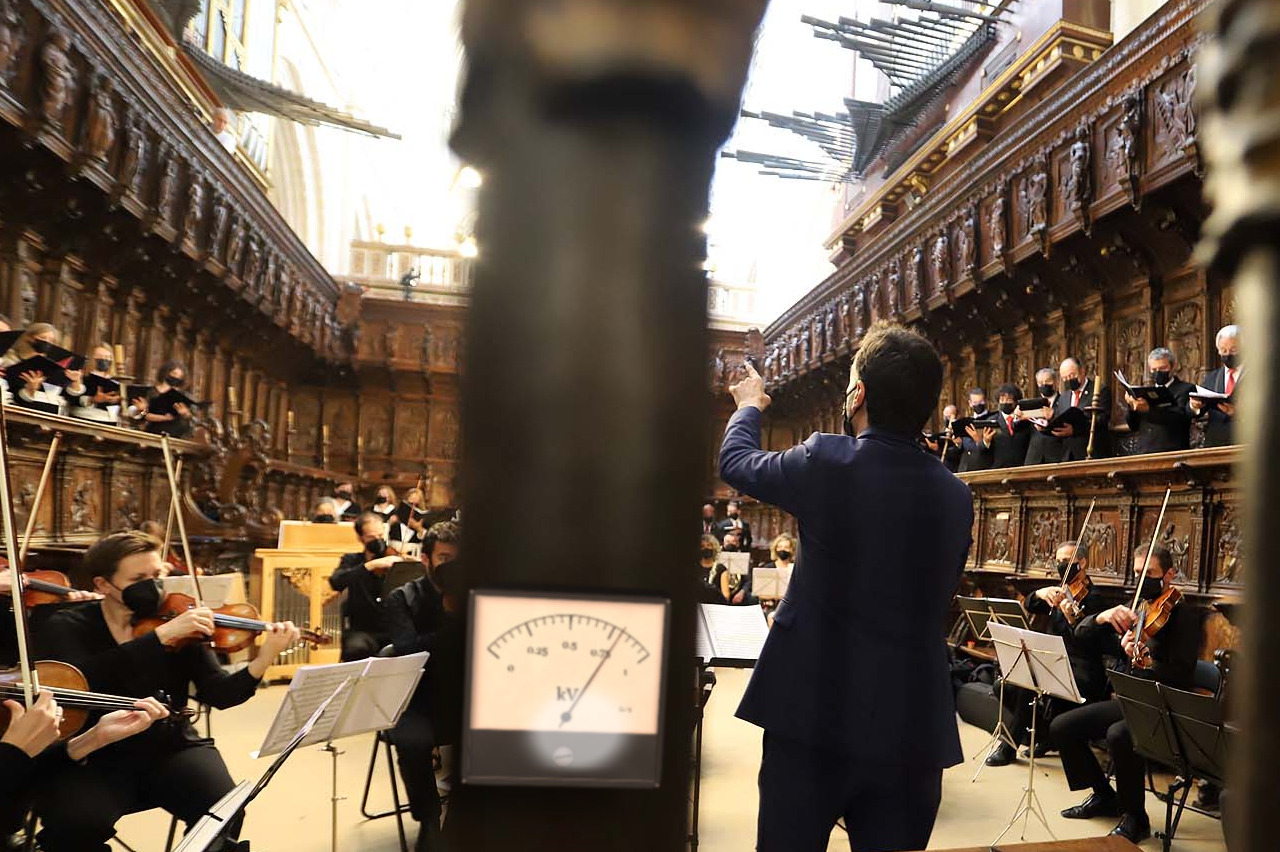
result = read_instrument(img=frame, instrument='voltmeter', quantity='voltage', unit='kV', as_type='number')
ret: 0.8 kV
